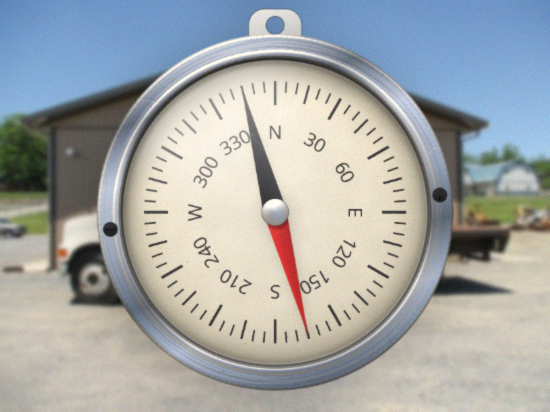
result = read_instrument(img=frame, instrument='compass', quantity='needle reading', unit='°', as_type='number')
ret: 165 °
